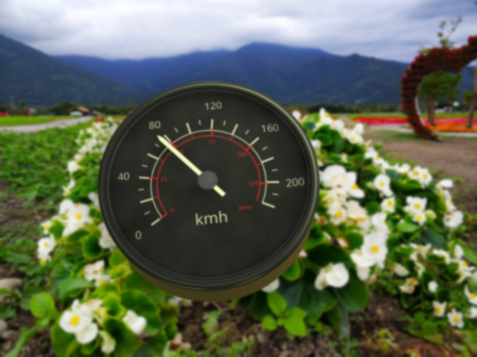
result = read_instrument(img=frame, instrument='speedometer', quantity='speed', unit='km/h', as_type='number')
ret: 75 km/h
